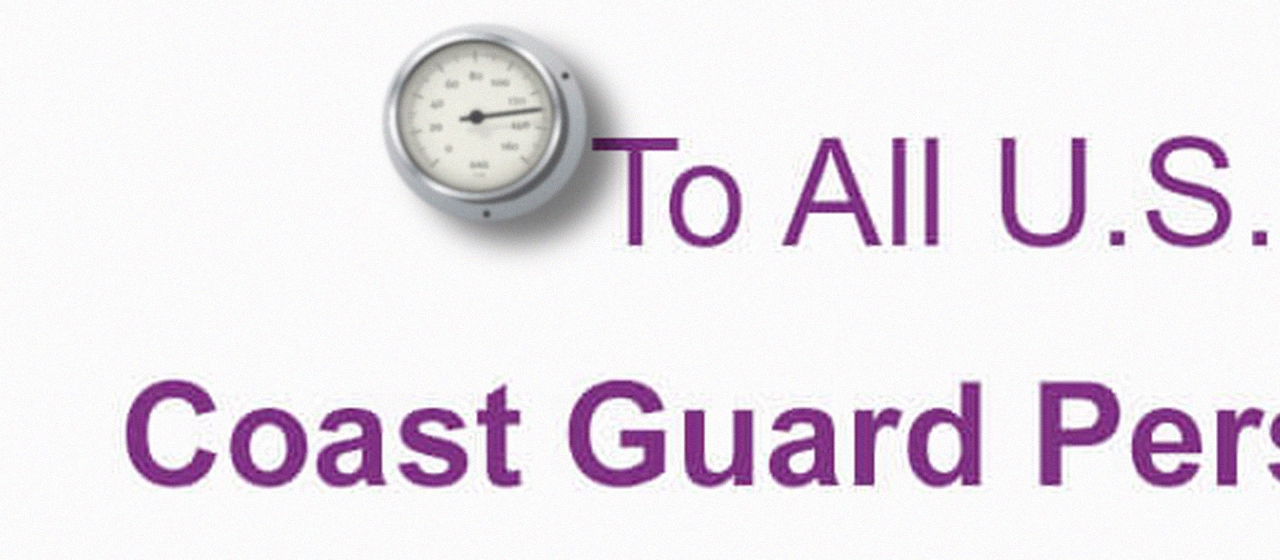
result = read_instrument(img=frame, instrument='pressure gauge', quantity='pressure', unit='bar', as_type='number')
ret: 130 bar
